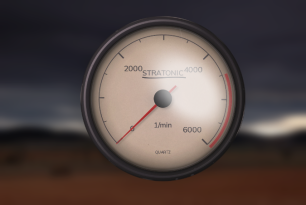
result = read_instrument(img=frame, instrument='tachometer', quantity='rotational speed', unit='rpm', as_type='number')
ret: 0 rpm
